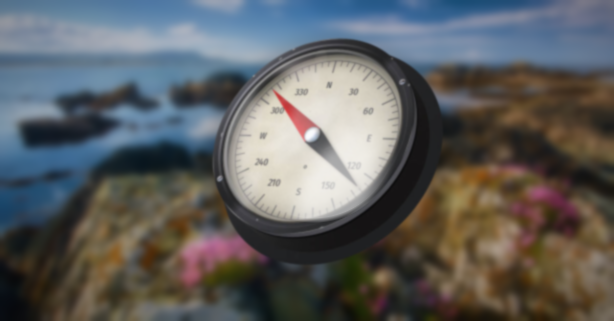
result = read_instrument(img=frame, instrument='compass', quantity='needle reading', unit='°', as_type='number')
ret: 310 °
